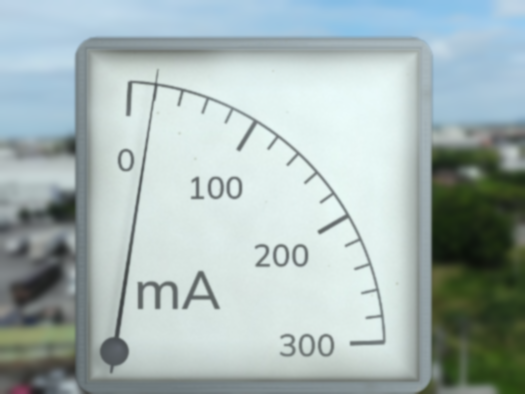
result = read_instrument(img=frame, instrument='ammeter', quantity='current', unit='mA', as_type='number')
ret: 20 mA
